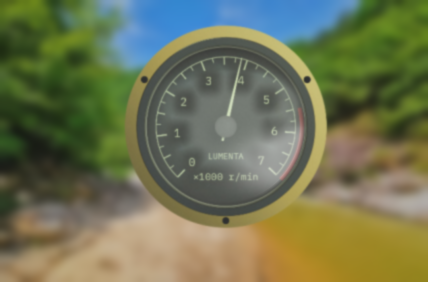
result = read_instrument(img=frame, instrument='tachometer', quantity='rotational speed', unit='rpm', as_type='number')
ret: 3875 rpm
